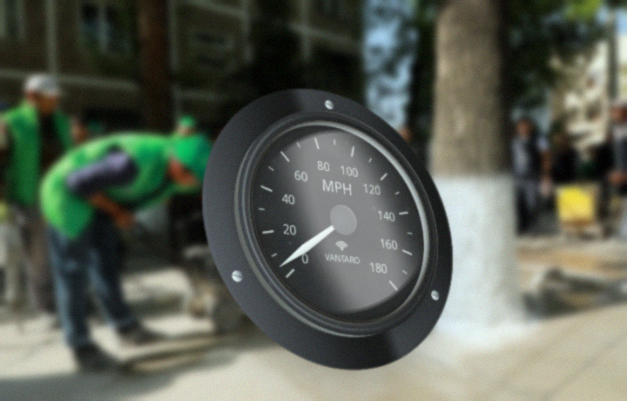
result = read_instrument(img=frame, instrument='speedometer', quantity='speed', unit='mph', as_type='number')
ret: 5 mph
